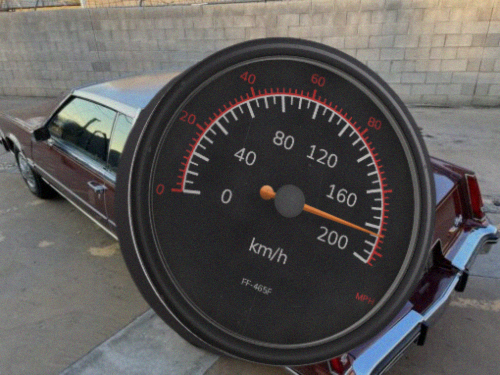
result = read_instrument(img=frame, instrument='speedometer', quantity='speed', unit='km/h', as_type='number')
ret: 185 km/h
